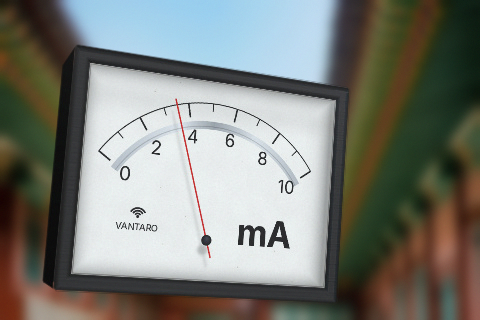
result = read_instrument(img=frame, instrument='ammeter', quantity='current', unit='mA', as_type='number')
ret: 3.5 mA
